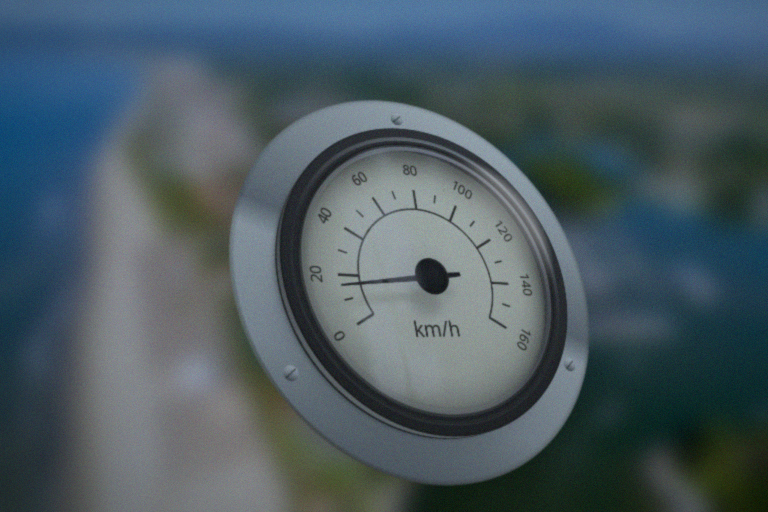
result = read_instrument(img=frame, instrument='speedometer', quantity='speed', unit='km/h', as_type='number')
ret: 15 km/h
